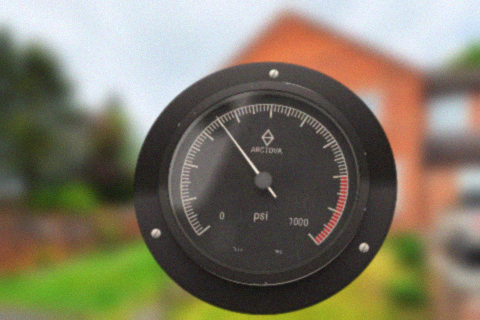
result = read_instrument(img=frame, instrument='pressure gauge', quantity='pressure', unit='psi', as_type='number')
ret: 350 psi
